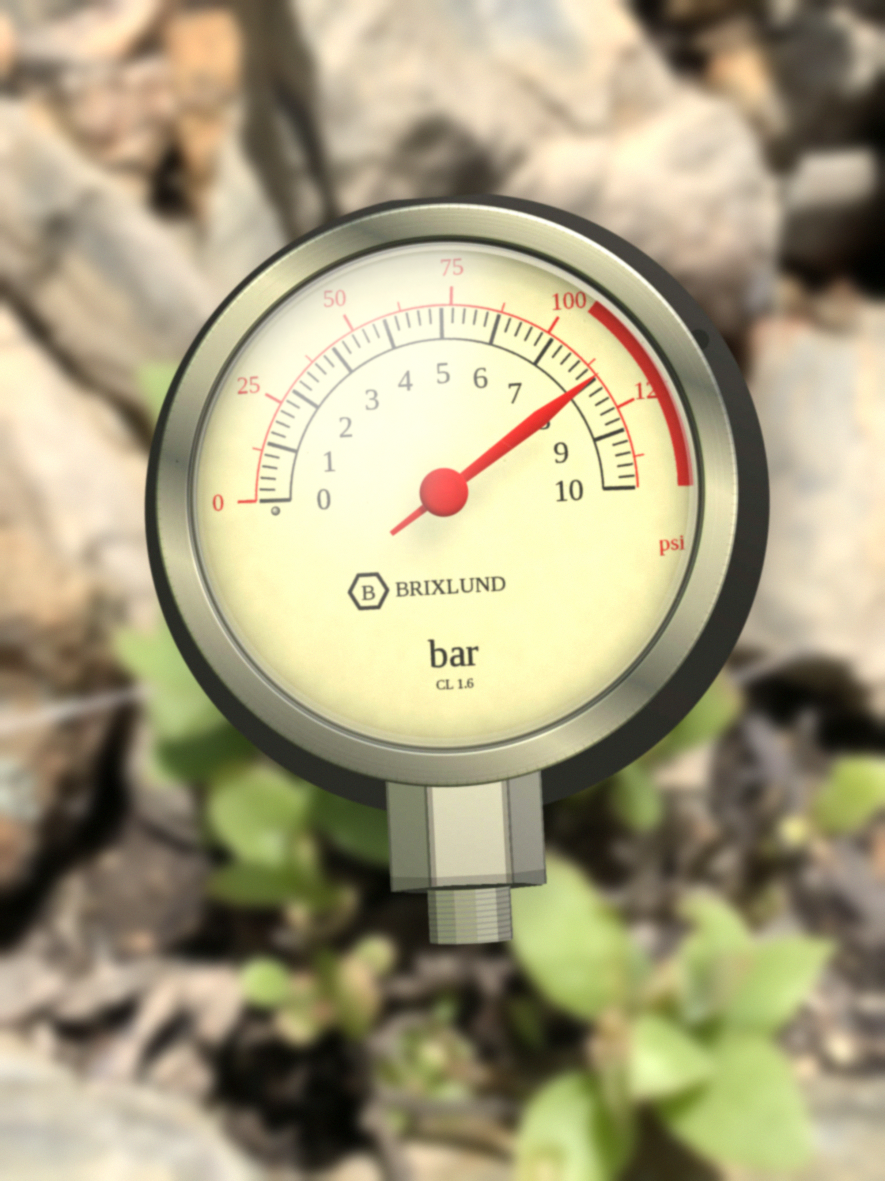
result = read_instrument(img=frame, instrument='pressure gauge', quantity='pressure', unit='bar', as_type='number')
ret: 8 bar
